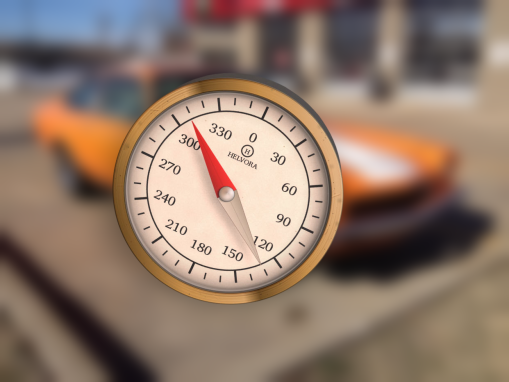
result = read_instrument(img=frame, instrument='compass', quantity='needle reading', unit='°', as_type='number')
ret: 310 °
